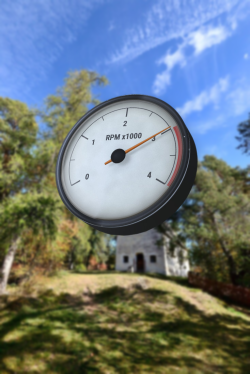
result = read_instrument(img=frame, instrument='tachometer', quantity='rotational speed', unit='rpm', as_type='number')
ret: 3000 rpm
